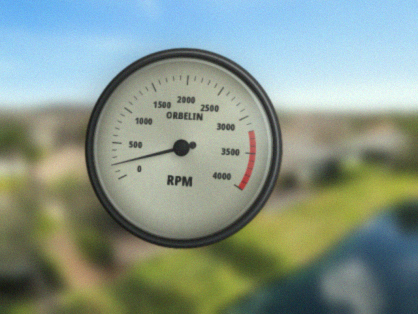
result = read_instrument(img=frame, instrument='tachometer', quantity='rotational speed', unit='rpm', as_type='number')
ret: 200 rpm
